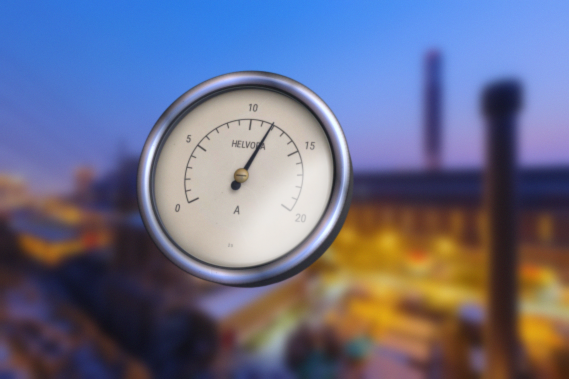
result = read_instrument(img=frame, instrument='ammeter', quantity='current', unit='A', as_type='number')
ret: 12 A
